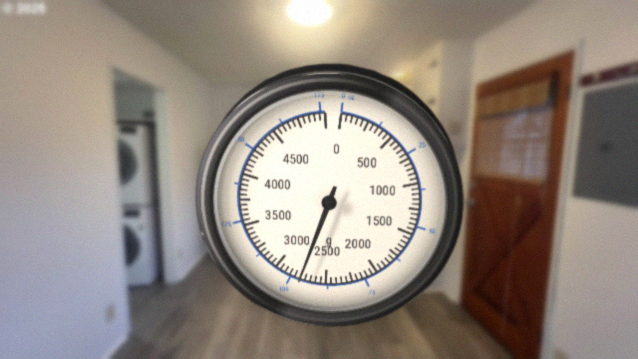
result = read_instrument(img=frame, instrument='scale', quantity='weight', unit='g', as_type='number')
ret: 2750 g
